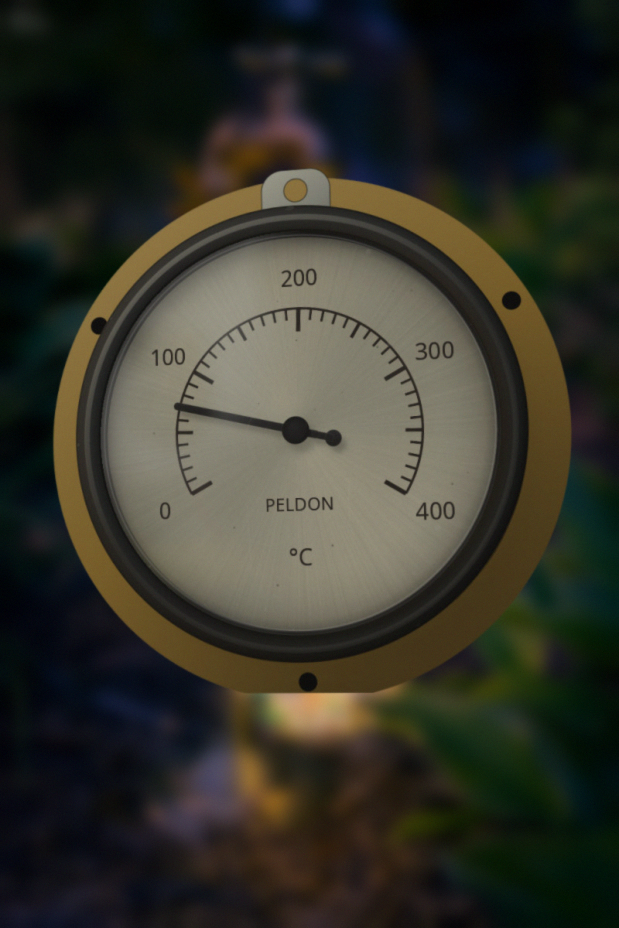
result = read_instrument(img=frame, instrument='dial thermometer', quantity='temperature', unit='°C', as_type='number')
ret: 70 °C
